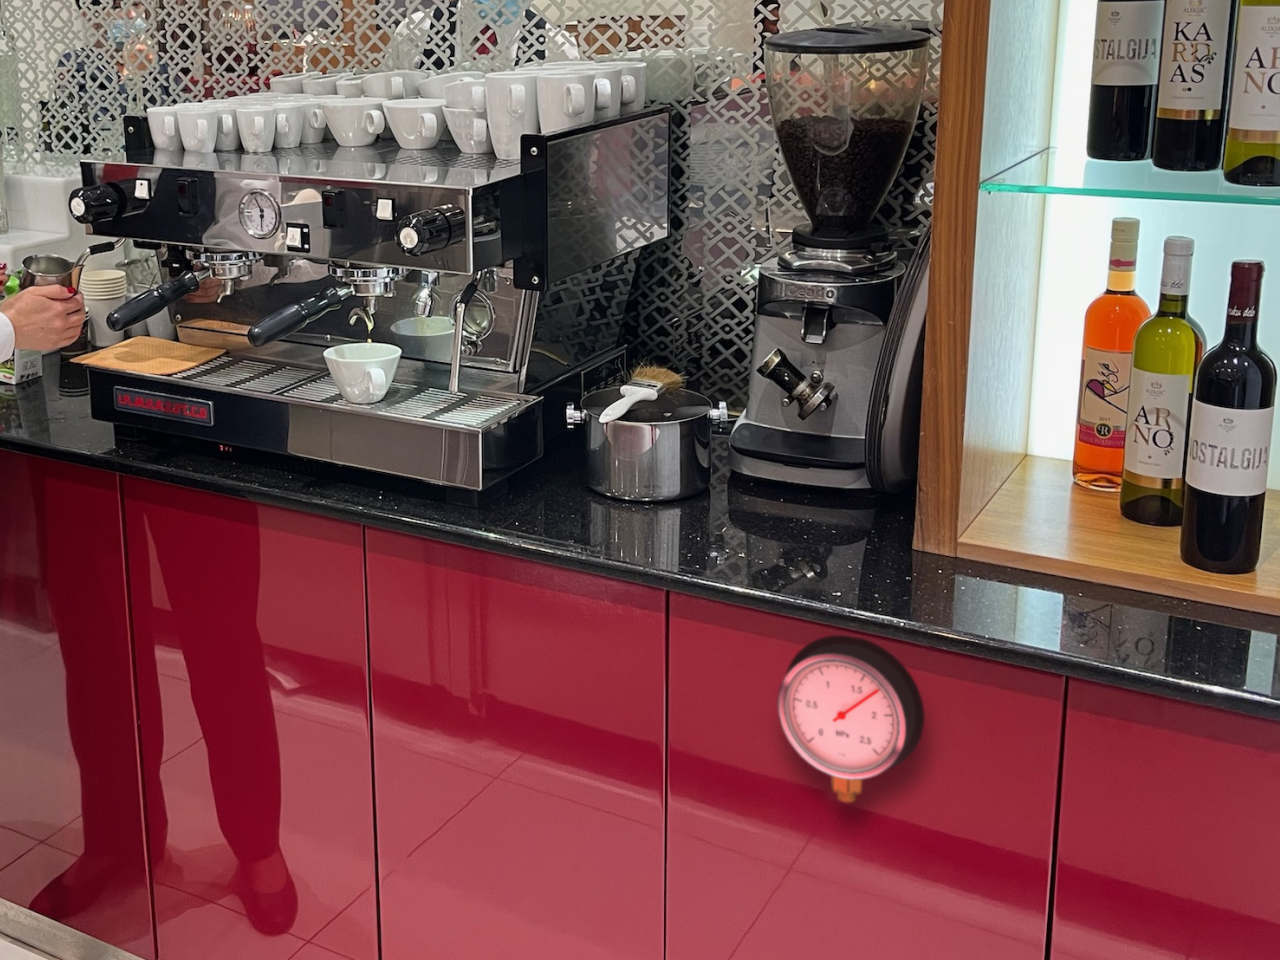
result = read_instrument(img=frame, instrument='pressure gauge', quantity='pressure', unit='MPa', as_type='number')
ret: 1.7 MPa
